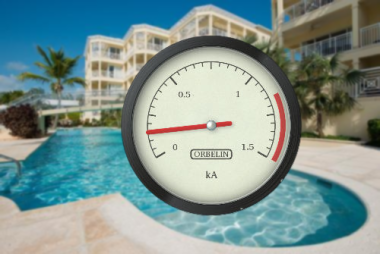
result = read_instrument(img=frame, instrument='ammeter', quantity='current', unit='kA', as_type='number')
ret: 0.15 kA
